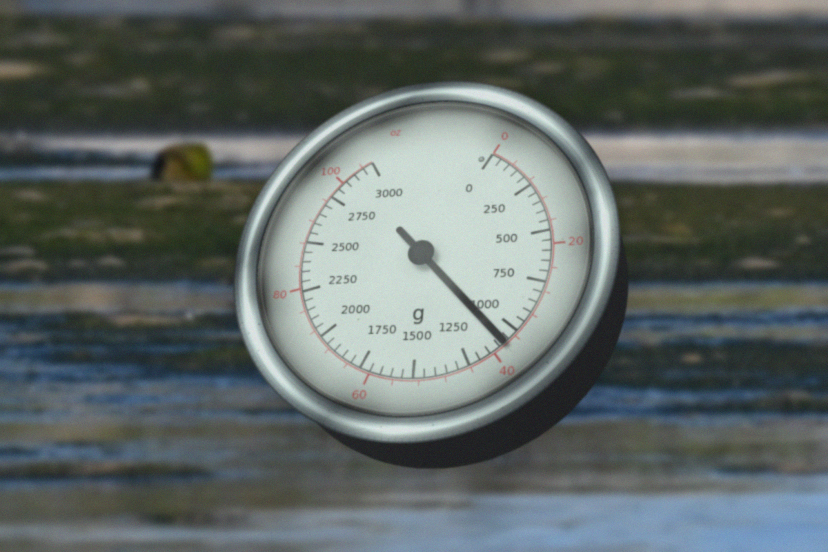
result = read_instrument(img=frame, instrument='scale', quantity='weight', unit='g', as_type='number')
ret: 1075 g
